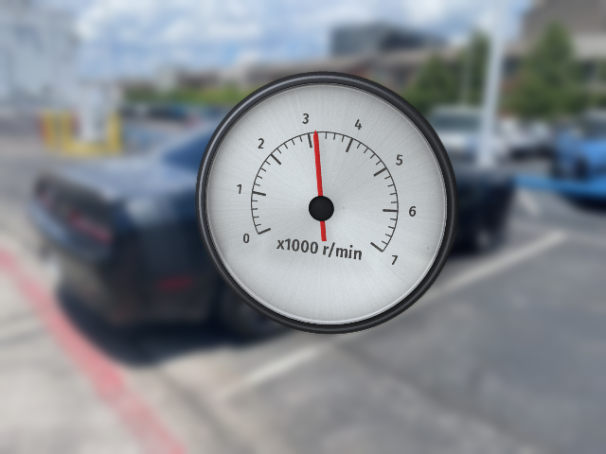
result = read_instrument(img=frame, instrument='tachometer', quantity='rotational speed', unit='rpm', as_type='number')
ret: 3200 rpm
